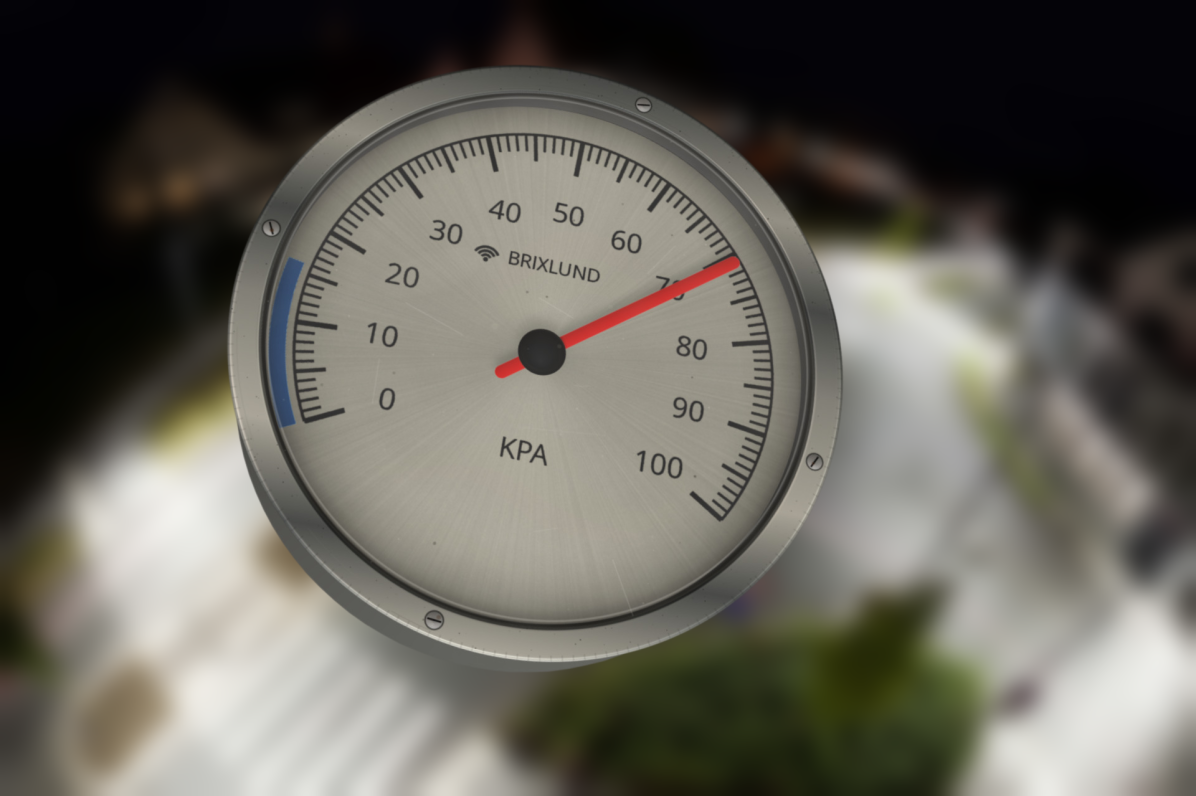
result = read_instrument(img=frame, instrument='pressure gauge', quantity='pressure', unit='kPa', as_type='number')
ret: 71 kPa
